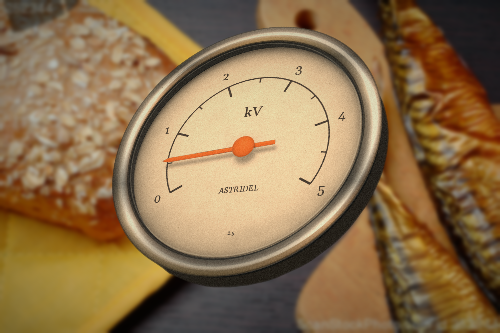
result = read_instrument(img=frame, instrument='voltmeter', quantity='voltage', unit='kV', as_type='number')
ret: 0.5 kV
